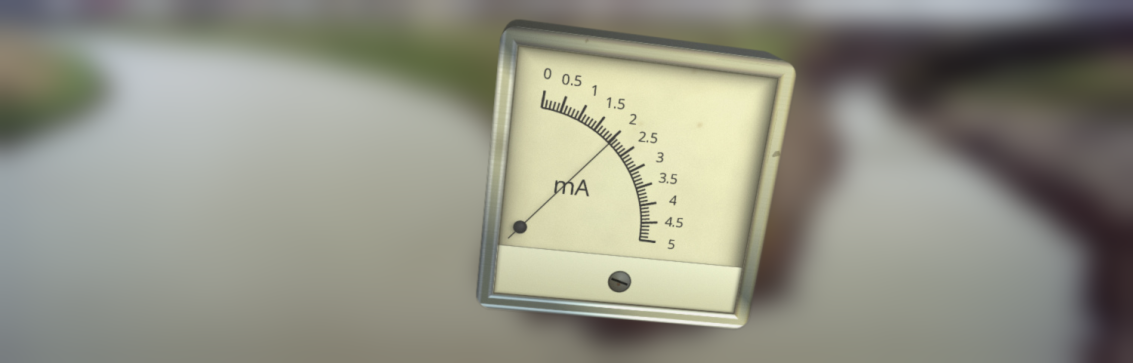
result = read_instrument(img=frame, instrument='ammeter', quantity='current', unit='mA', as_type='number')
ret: 2 mA
